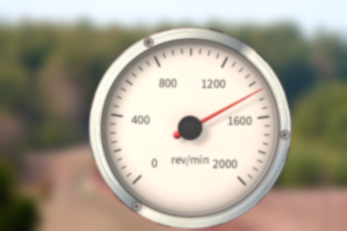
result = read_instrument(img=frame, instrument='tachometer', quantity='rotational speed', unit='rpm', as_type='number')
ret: 1450 rpm
